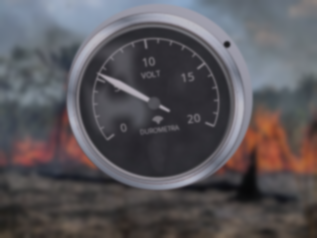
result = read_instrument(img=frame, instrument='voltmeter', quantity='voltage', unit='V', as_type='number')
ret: 5.5 V
